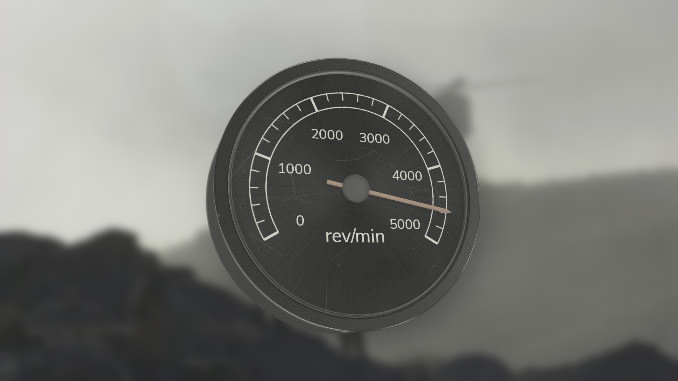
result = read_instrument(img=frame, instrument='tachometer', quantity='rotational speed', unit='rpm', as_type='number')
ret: 4600 rpm
